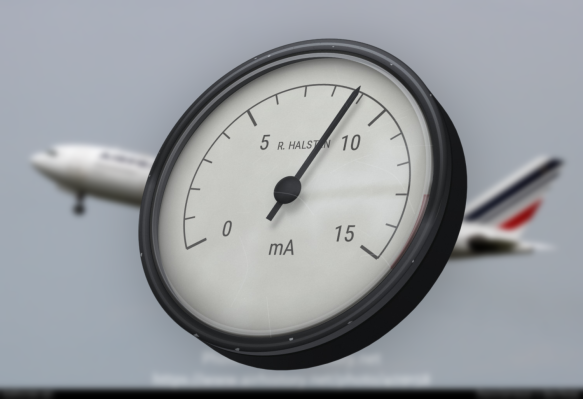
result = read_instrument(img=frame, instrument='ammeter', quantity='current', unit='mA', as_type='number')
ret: 9 mA
